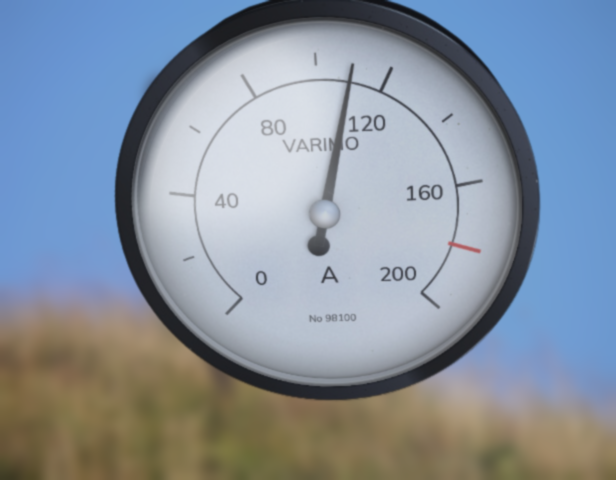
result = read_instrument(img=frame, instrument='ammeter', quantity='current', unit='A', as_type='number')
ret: 110 A
